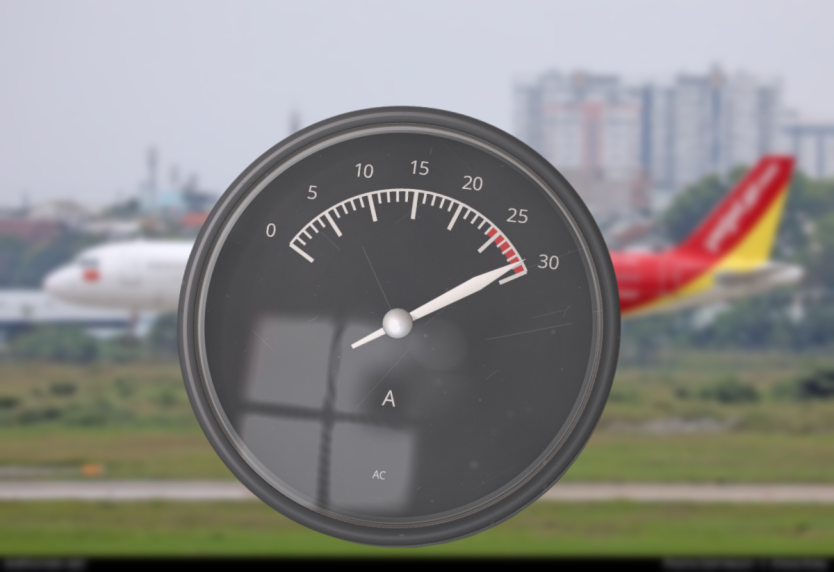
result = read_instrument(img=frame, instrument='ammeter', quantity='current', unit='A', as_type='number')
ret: 29 A
